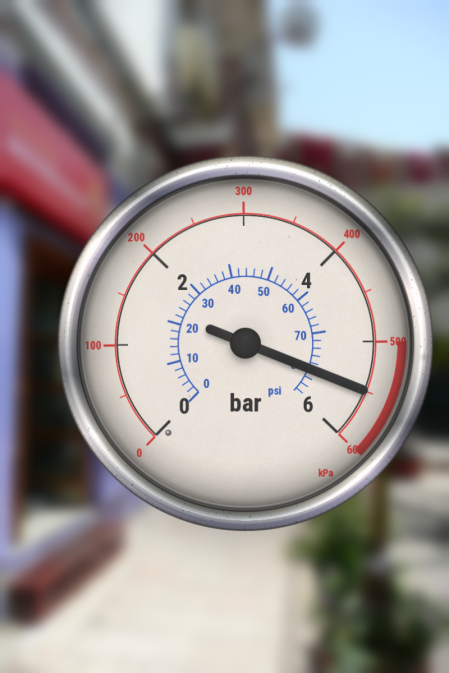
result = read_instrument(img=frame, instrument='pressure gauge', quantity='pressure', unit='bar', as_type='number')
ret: 5.5 bar
